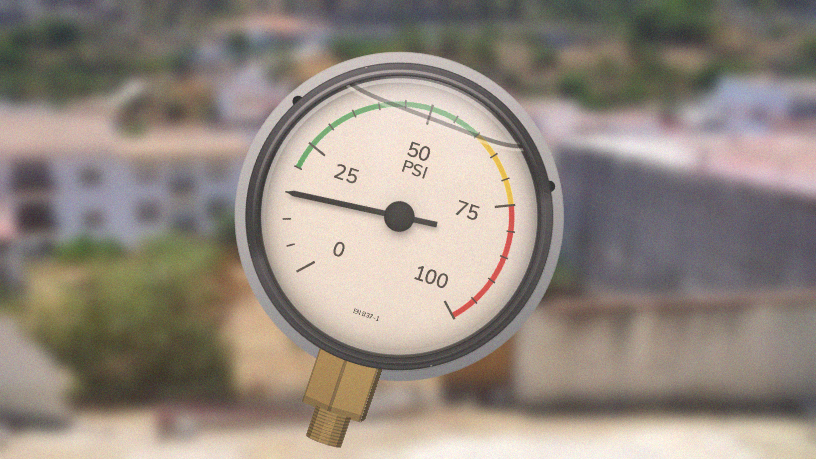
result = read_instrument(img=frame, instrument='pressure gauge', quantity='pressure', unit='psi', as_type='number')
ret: 15 psi
